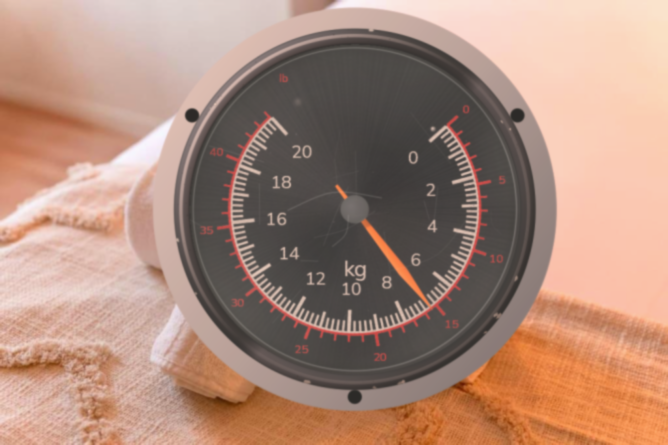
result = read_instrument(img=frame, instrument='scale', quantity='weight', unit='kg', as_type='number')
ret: 7 kg
